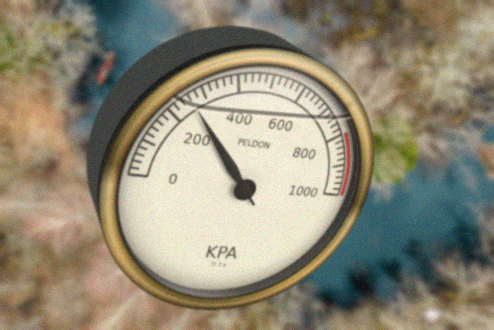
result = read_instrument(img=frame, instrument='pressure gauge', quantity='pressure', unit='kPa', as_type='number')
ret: 260 kPa
